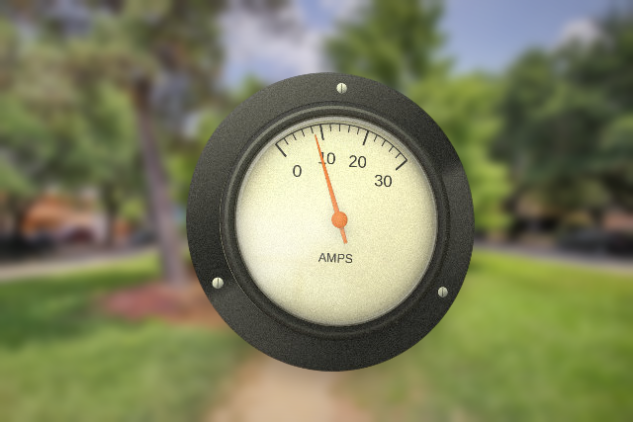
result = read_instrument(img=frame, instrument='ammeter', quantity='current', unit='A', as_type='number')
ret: 8 A
